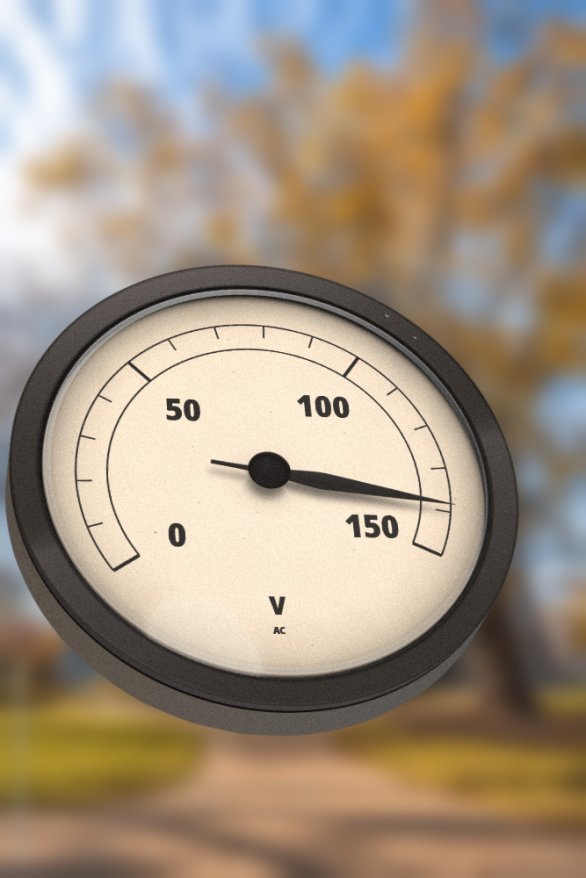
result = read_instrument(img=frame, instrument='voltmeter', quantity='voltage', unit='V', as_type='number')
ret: 140 V
